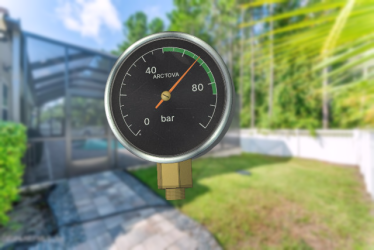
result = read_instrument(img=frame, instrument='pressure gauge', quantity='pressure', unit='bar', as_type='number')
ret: 67.5 bar
